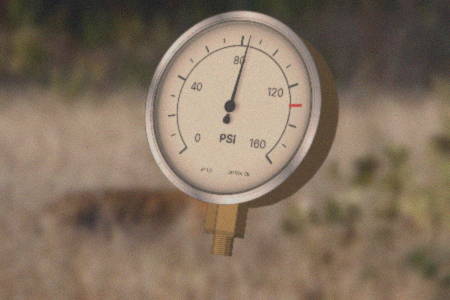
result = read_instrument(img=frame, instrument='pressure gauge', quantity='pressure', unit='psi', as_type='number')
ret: 85 psi
